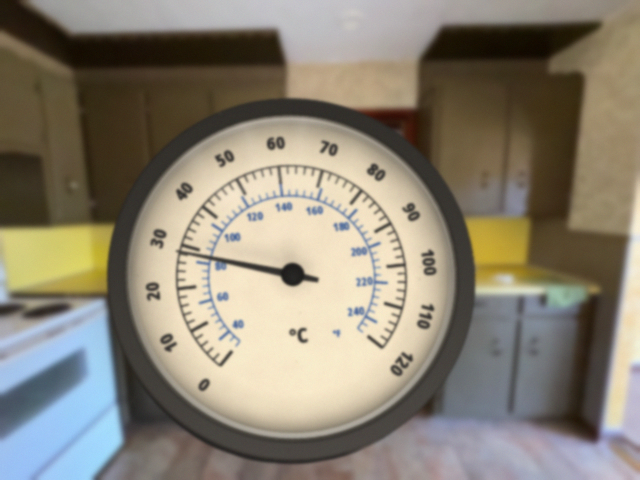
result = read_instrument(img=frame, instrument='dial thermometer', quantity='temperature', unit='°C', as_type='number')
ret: 28 °C
